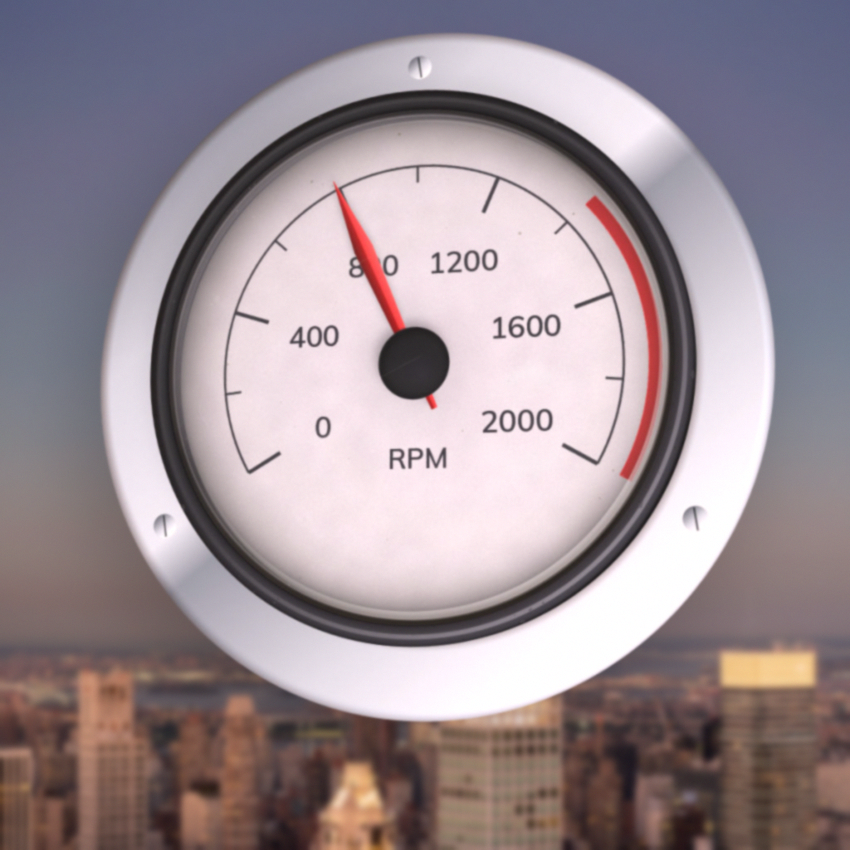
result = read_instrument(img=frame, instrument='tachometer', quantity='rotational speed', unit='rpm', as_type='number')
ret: 800 rpm
